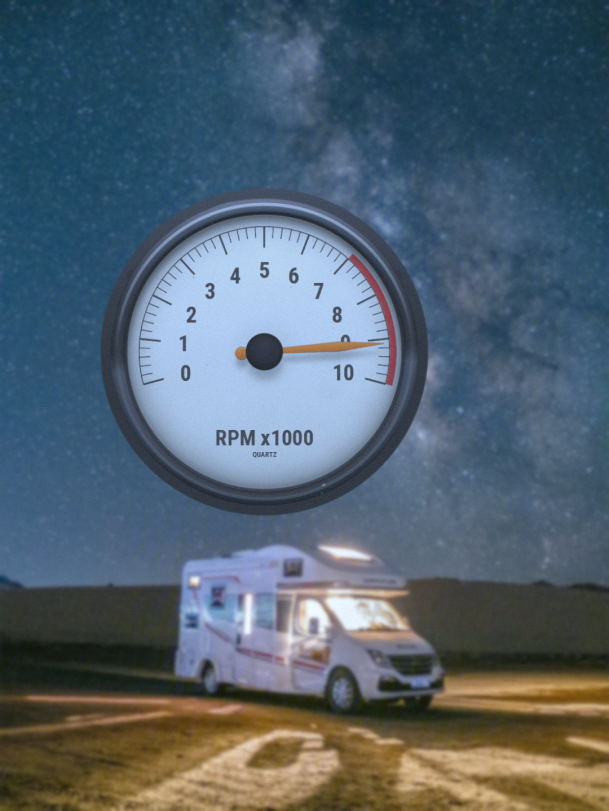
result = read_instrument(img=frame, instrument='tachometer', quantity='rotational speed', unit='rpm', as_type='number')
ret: 9100 rpm
